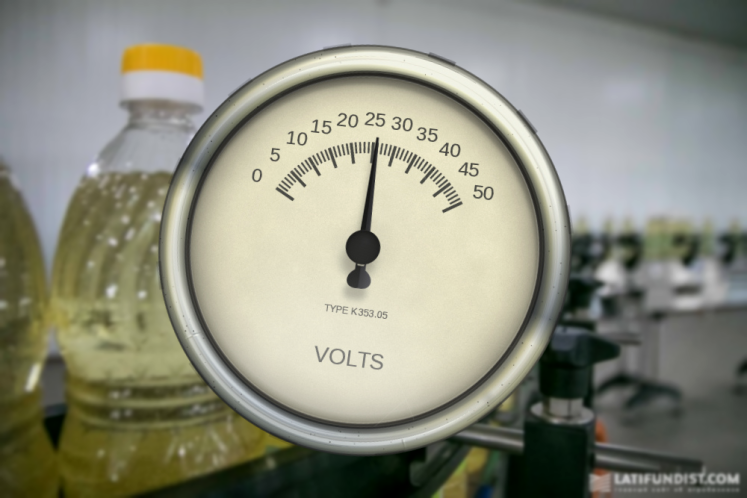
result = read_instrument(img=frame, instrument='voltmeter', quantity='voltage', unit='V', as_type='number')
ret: 26 V
